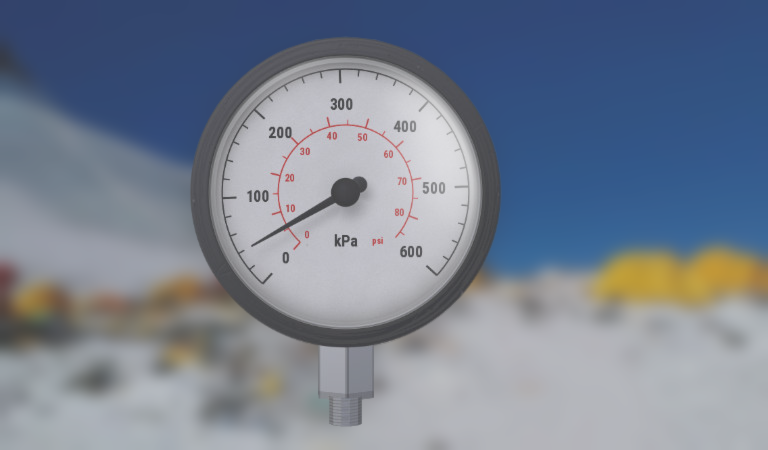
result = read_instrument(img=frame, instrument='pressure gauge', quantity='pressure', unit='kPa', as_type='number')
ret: 40 kPa
